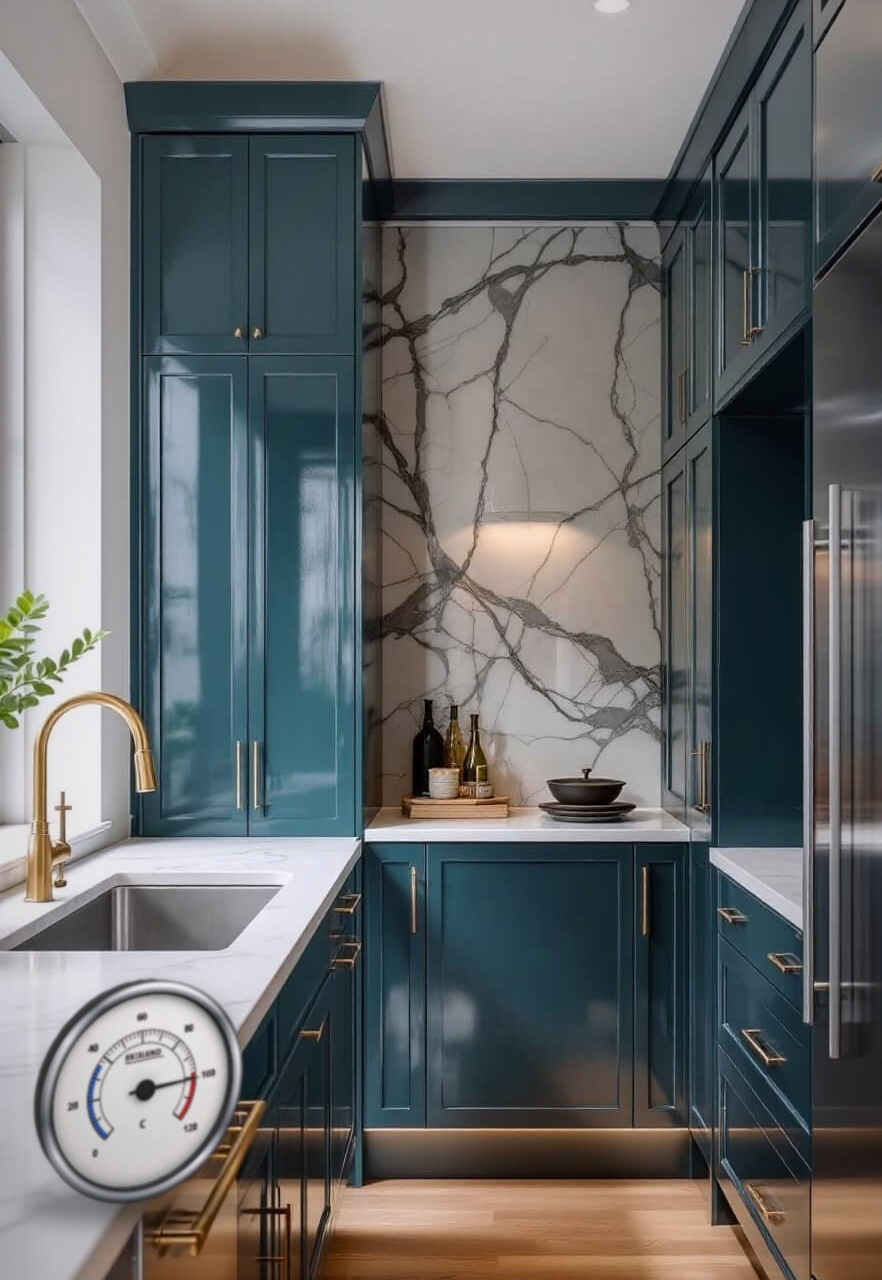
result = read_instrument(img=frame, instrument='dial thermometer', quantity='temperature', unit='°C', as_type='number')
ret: 100 °C
